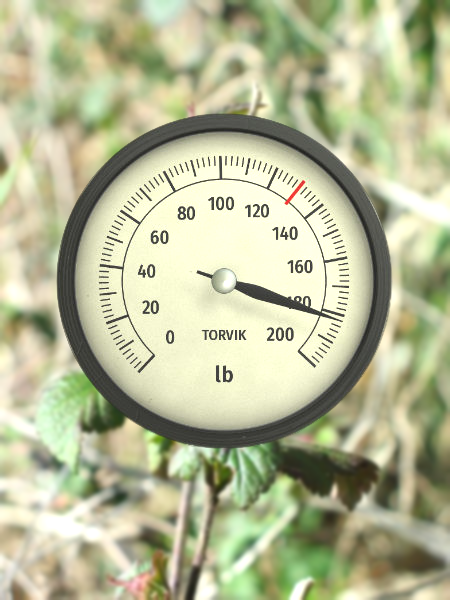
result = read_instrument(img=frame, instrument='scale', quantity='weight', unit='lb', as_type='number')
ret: 182 lb
